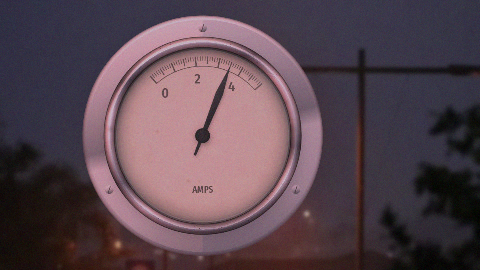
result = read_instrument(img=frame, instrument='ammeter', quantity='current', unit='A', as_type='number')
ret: 3.5 A
